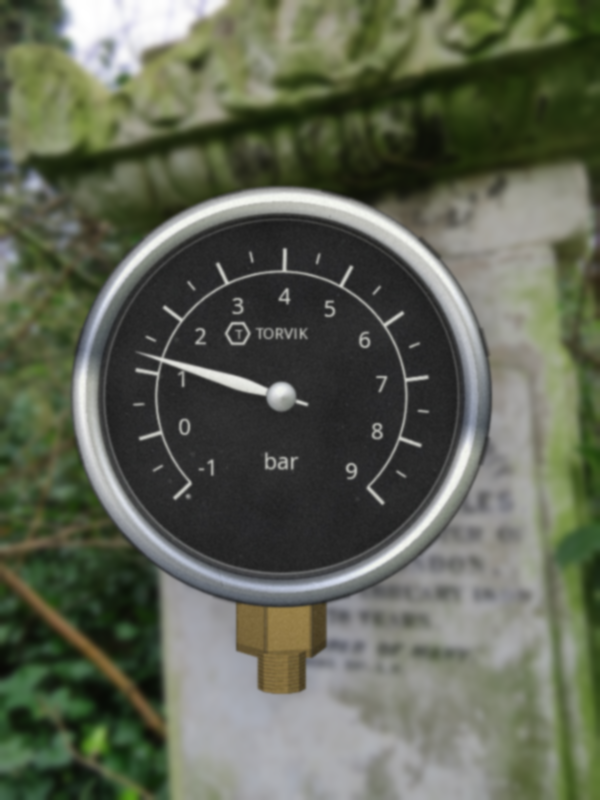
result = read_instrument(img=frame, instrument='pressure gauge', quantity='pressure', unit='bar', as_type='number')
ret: 1.25 bar
